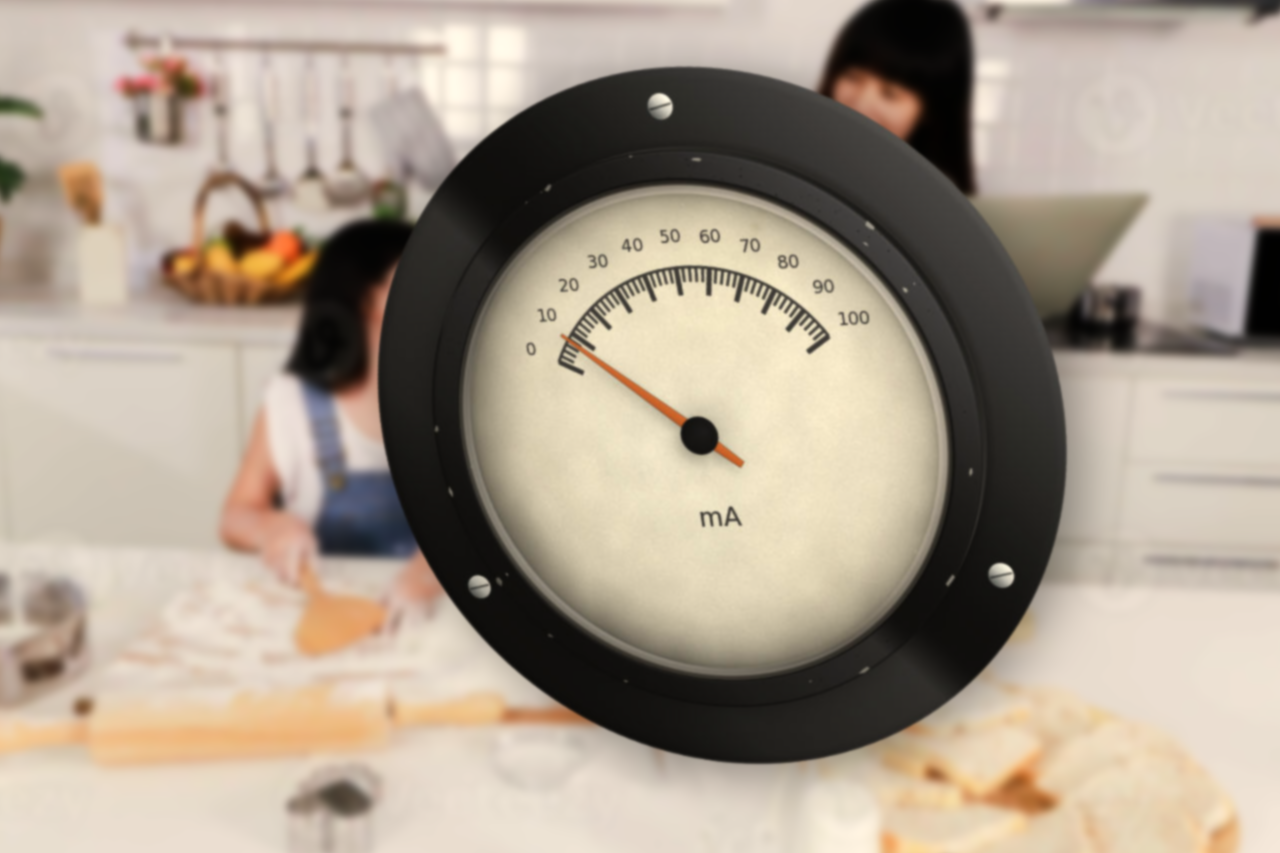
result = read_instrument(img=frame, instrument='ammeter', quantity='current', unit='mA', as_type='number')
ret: 10 mA
